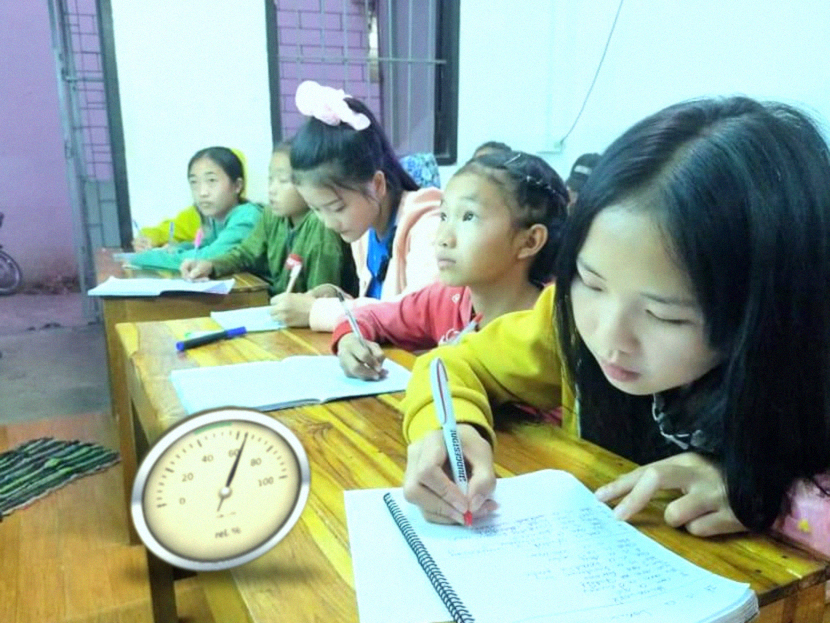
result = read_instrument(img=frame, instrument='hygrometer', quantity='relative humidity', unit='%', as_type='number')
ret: 64 %
